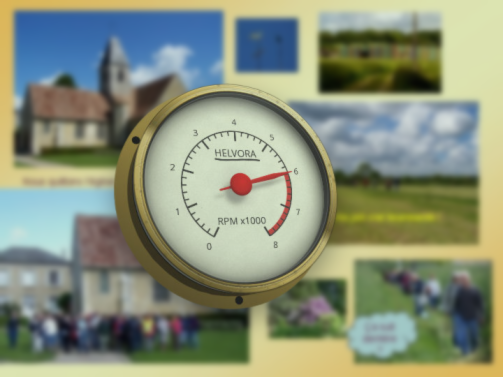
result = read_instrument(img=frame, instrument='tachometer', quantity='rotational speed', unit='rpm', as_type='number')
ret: 6000 rpm
